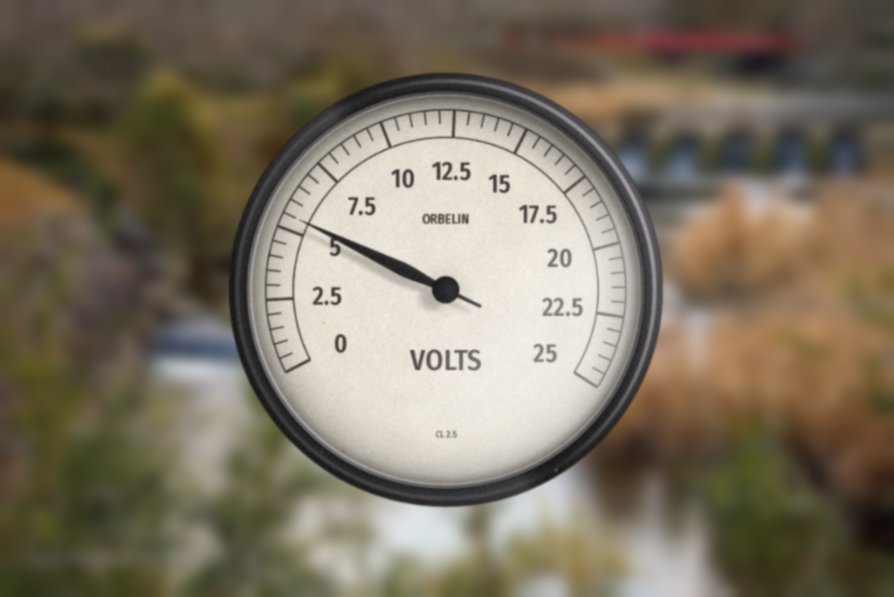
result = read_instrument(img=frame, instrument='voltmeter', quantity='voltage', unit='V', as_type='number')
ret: 5.5 V
